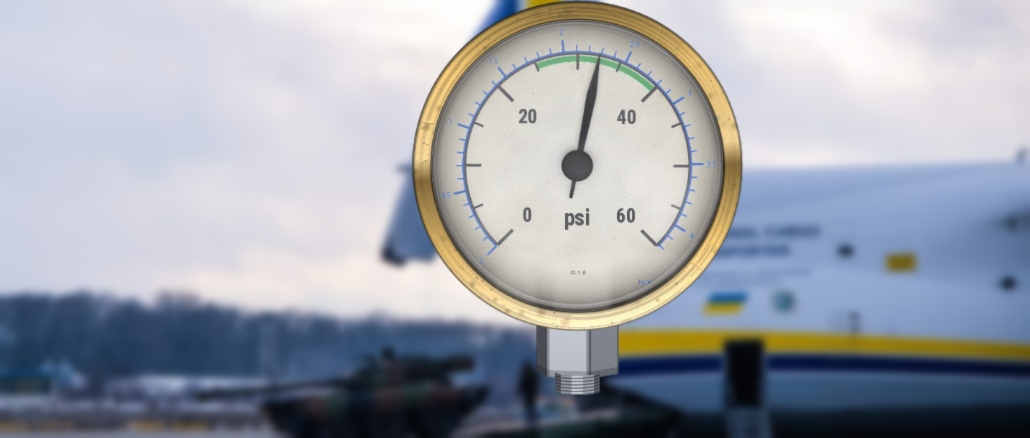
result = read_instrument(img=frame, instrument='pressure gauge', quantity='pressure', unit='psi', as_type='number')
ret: 32.5 psi
